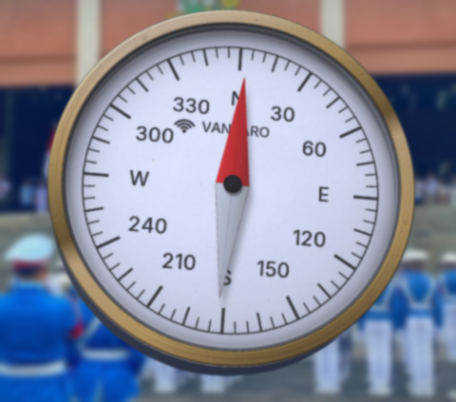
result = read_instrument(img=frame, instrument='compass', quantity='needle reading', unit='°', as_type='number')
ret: 2.5 °
